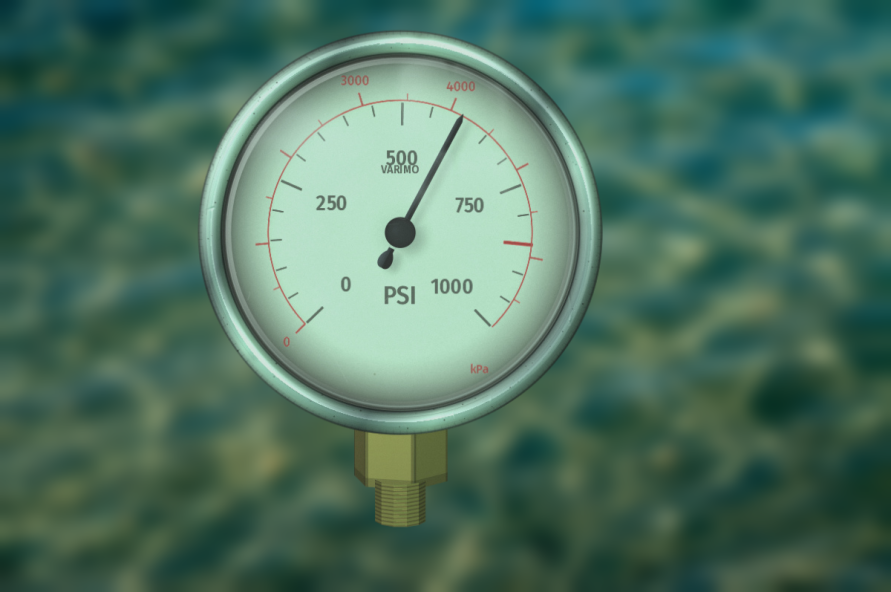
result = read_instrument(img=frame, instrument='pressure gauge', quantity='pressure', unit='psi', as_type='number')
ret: 600 psi
